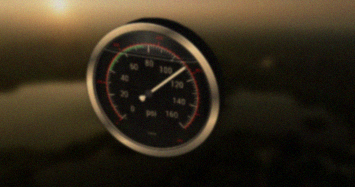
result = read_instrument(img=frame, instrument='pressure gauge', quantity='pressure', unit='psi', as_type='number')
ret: 110 psi
